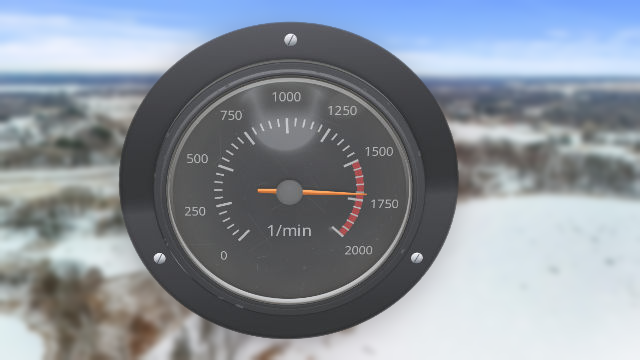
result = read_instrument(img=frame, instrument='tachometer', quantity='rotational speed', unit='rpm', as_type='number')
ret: 1700 rpm
